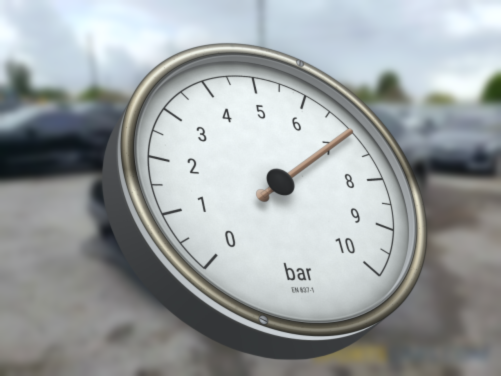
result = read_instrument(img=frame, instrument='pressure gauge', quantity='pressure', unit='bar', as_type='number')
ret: 7 bar
